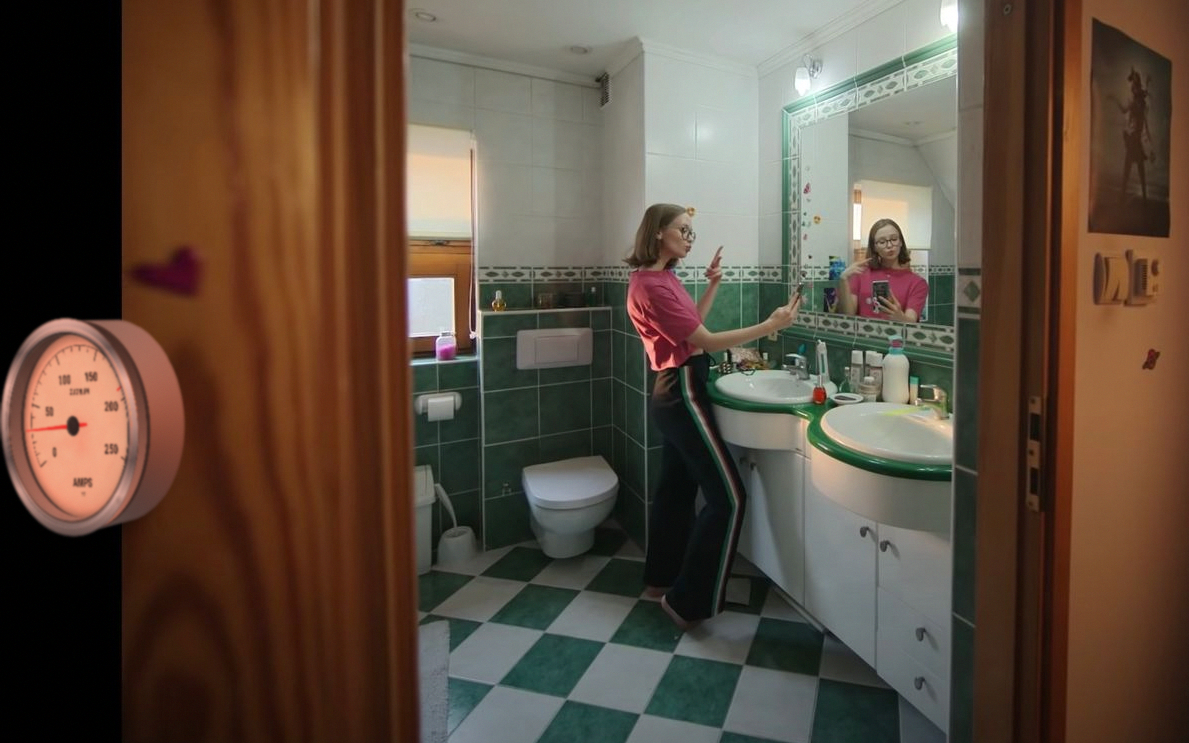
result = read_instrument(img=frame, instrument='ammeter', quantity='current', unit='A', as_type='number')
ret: 30 A
